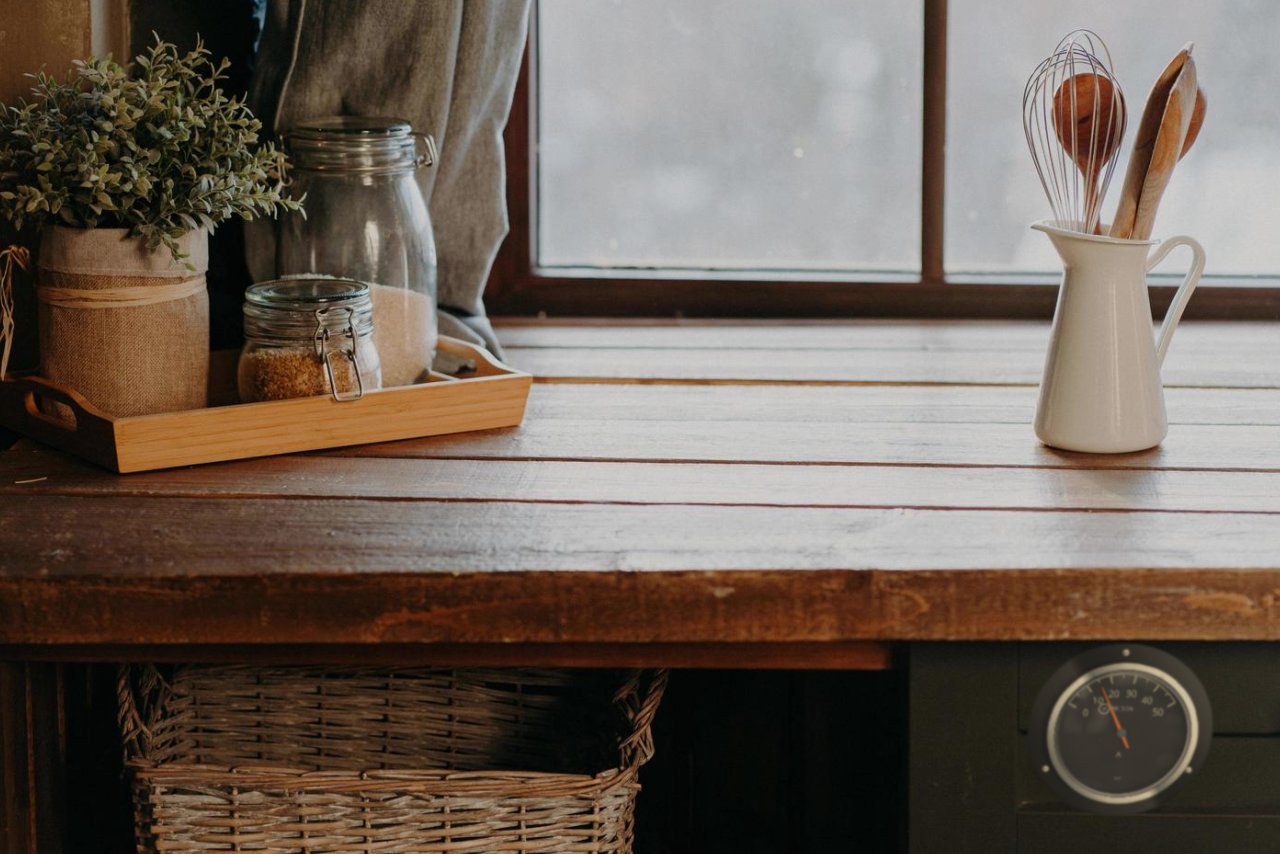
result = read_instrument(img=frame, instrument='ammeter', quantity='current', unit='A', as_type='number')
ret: 15 A
